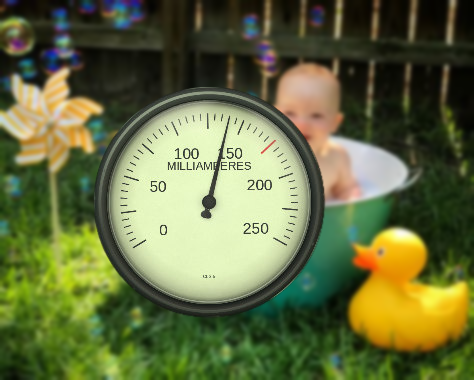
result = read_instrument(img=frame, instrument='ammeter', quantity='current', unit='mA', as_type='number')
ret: 140 mA
